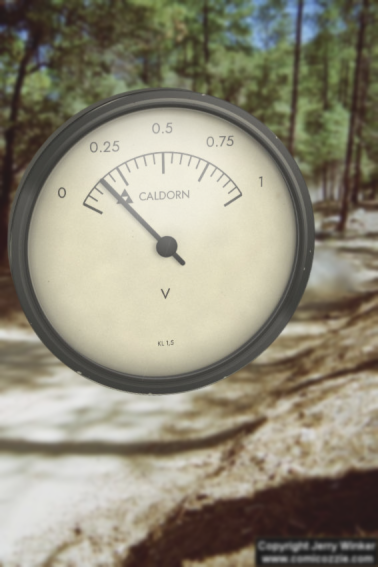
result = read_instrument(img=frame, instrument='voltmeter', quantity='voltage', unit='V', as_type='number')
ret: 0.15 V
